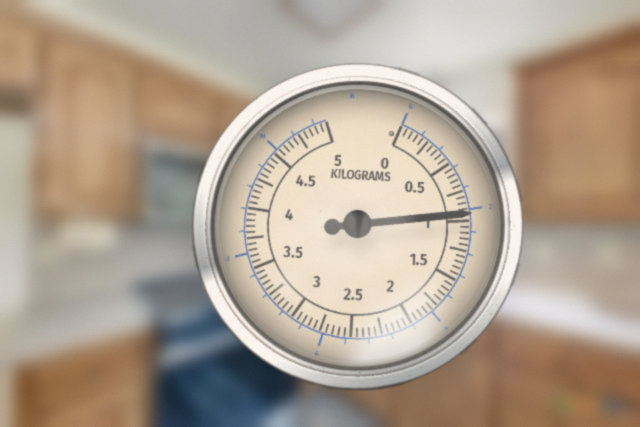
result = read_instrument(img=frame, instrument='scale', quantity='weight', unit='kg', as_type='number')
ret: 0.95 kg
